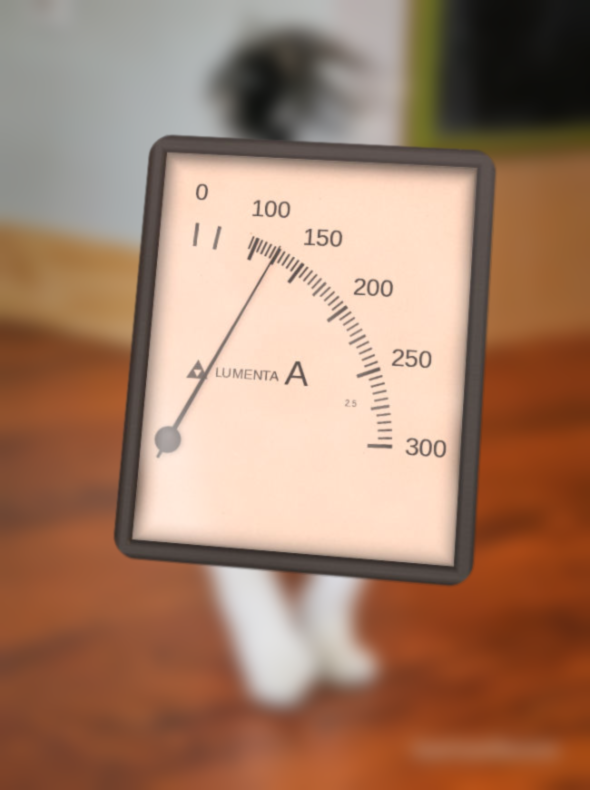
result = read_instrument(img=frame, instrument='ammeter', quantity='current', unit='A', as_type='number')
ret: 125 A
